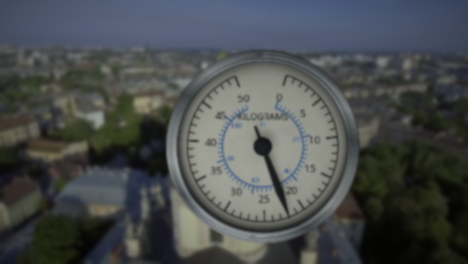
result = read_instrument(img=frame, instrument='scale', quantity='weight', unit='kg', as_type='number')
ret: 22 kg
